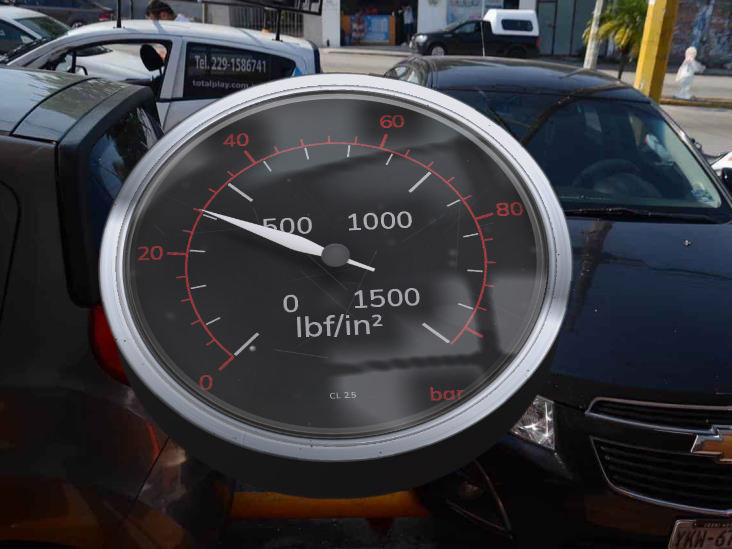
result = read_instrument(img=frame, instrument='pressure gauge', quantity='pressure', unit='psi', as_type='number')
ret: 400 psi
